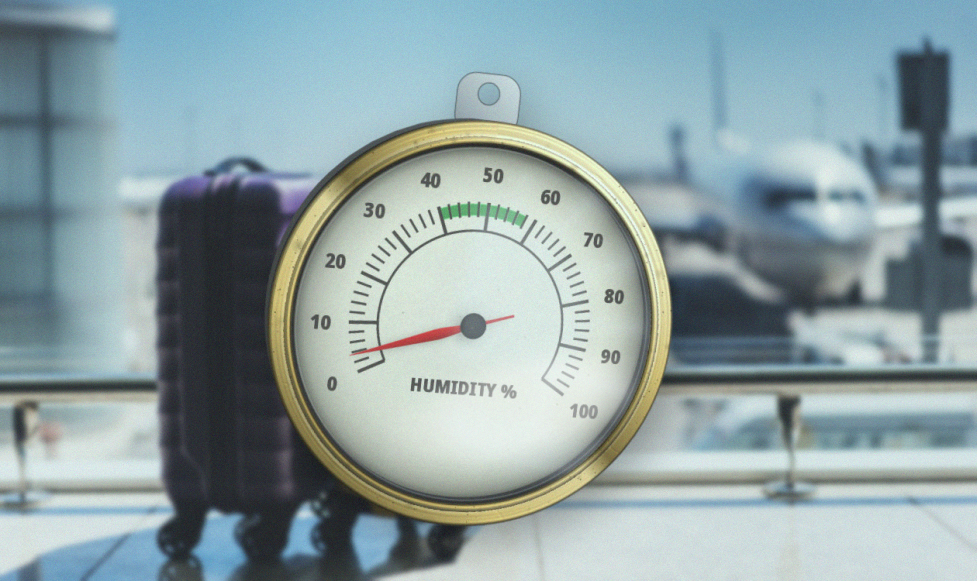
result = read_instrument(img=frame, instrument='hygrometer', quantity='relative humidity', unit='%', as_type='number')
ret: 4 %
